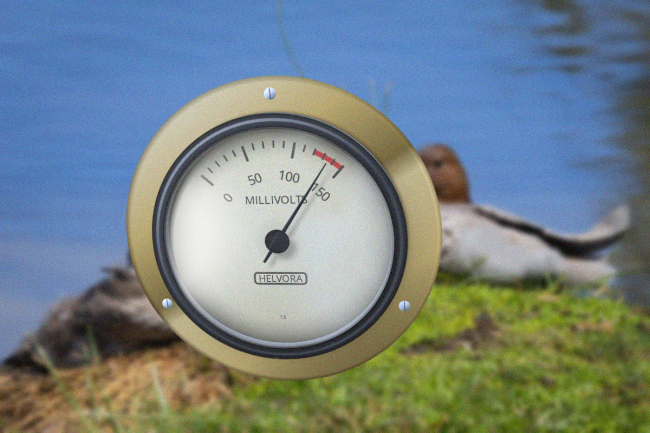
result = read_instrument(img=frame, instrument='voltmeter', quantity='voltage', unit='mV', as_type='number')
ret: 135 mV
